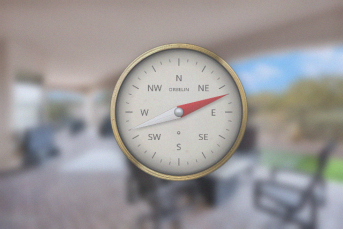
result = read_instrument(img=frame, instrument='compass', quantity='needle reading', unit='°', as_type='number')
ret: 70 °
